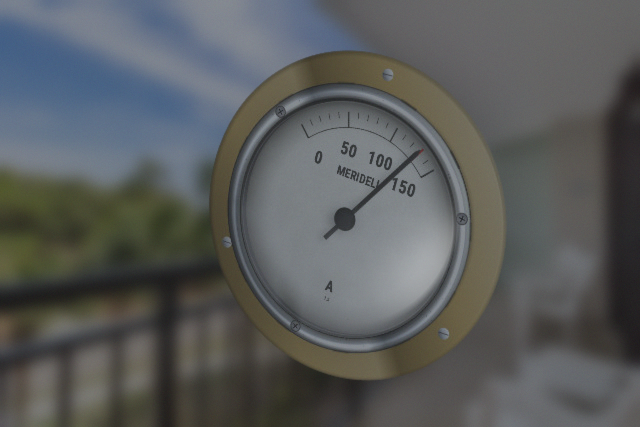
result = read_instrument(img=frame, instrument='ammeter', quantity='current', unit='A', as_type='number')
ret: 130 A
